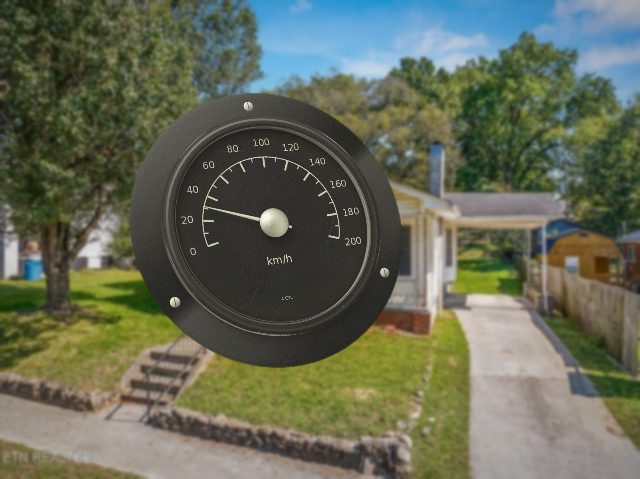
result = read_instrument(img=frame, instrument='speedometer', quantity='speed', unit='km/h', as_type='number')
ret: 30 km/h
